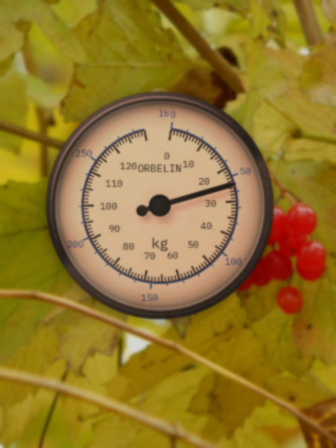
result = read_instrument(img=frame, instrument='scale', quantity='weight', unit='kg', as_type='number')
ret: 25 kg
